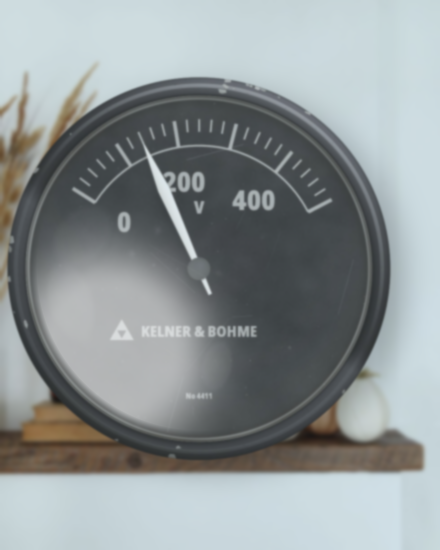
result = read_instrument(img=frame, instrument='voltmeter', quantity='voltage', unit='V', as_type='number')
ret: 140 V
